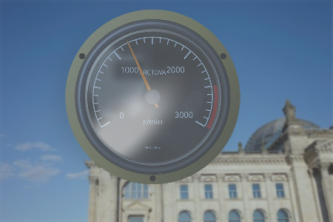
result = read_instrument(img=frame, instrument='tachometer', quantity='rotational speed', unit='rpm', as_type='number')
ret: 1200 rpm
